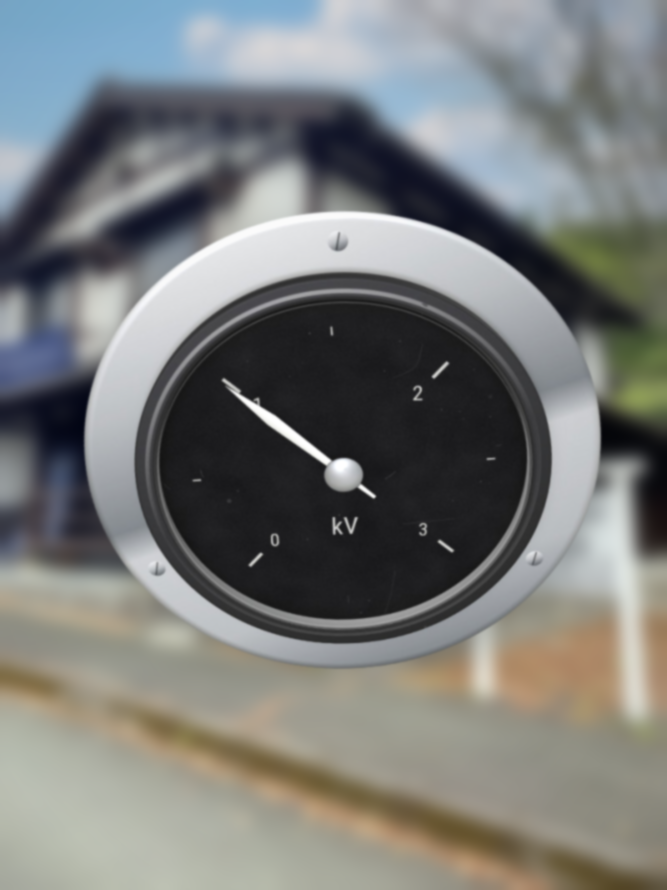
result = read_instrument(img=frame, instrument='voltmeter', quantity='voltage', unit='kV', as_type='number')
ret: 1 kV
